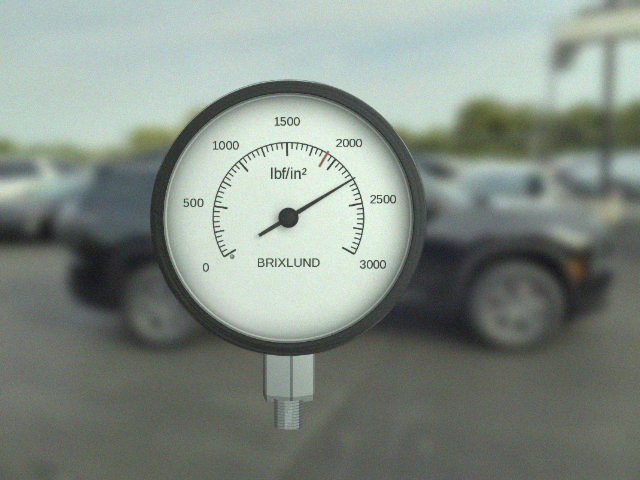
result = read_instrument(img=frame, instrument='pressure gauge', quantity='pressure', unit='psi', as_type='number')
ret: 2250 psi
